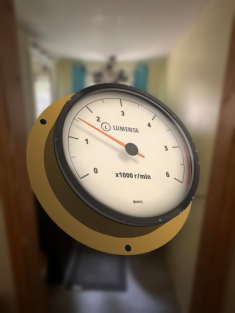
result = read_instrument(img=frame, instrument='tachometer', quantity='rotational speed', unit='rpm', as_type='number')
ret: 1500 rpm
